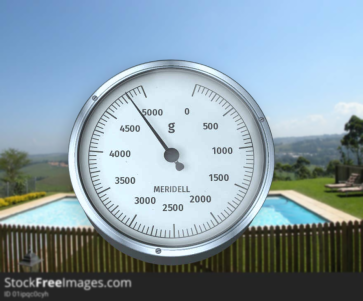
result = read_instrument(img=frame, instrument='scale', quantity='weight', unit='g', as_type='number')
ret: 4800 g
